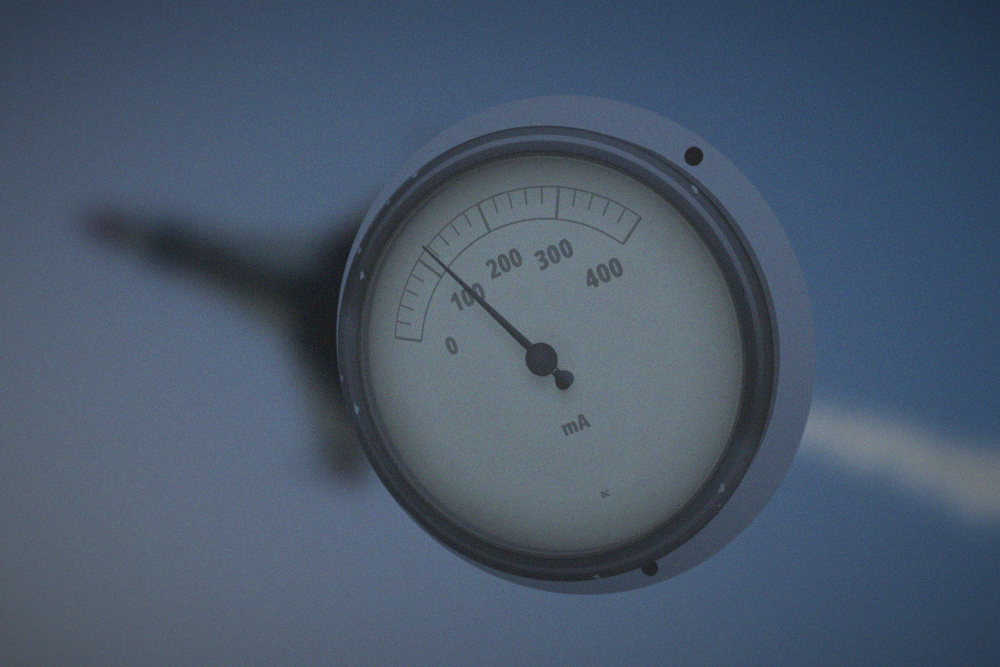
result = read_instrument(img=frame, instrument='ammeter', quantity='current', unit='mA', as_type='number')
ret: 120 mA
